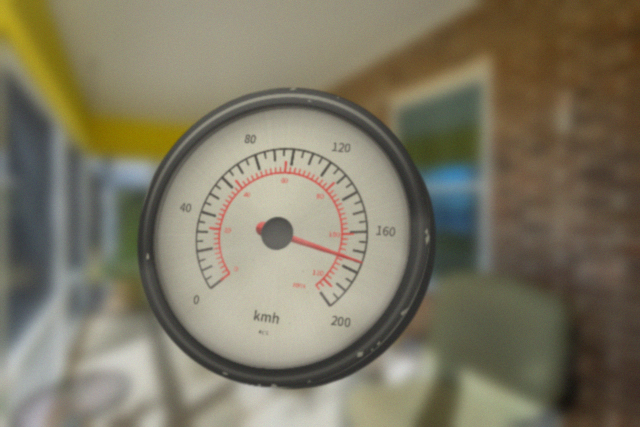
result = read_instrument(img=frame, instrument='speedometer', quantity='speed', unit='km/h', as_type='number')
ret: 175 km/h
